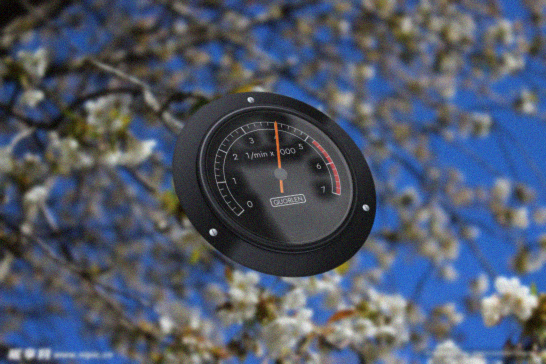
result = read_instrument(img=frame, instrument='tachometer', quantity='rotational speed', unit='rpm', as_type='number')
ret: 4000 rpm
